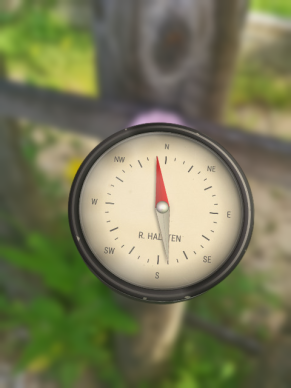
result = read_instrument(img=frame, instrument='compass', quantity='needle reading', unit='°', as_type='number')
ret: 350 °
